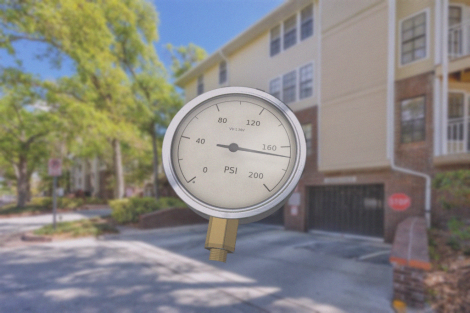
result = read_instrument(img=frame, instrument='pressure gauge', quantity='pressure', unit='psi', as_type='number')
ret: 170 psi
